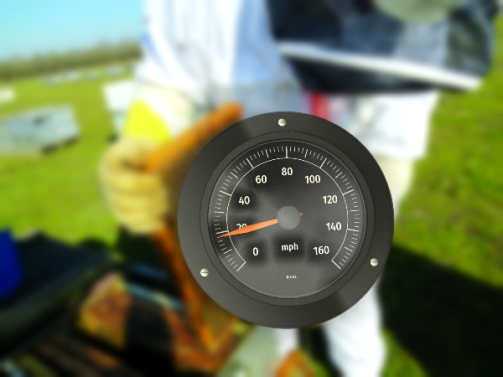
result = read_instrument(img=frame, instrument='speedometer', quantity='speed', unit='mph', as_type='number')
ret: 18 mph
